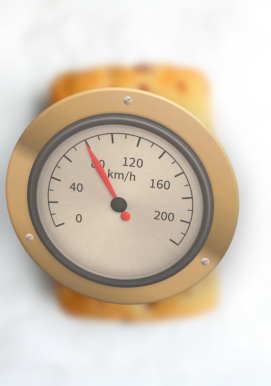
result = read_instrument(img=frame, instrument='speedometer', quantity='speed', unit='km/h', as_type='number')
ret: 80 km/h
